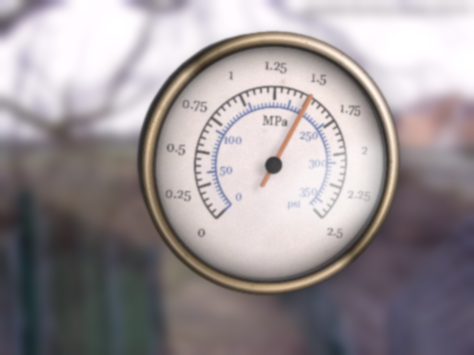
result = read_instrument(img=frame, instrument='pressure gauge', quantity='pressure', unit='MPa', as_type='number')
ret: 1.5 MPa
